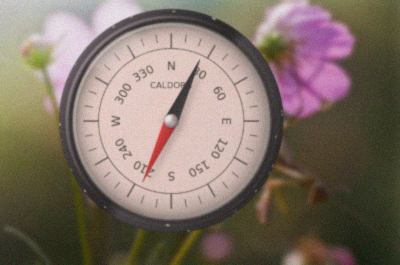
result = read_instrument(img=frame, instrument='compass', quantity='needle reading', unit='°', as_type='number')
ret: 205 °
